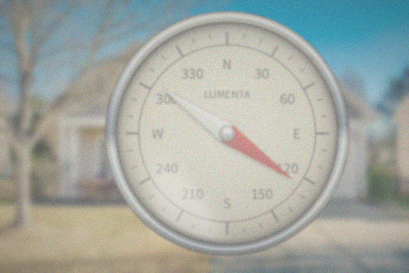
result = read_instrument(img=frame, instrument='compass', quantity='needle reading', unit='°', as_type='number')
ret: 125 °
